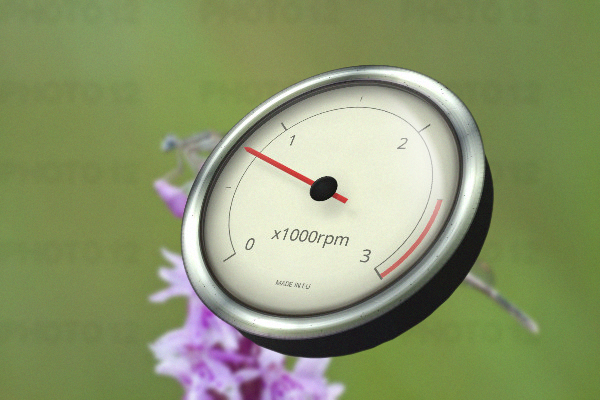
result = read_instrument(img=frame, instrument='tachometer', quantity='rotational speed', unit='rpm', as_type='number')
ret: 750 rpm
